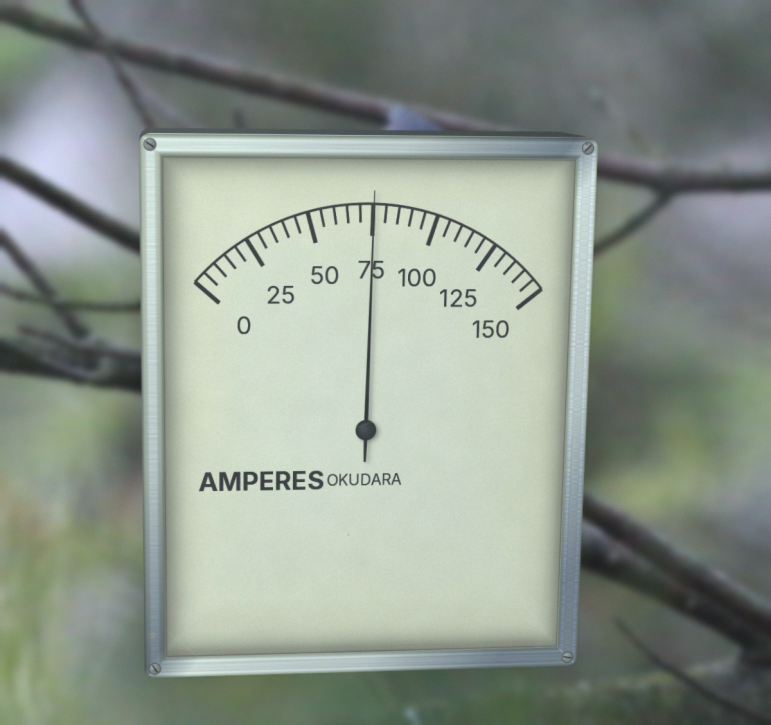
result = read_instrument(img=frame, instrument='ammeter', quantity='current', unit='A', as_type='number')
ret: 75 A
